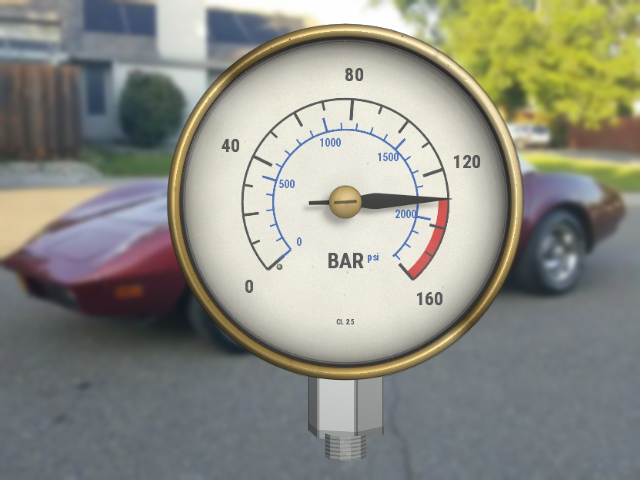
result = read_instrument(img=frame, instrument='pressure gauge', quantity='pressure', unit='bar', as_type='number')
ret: 130 bar
